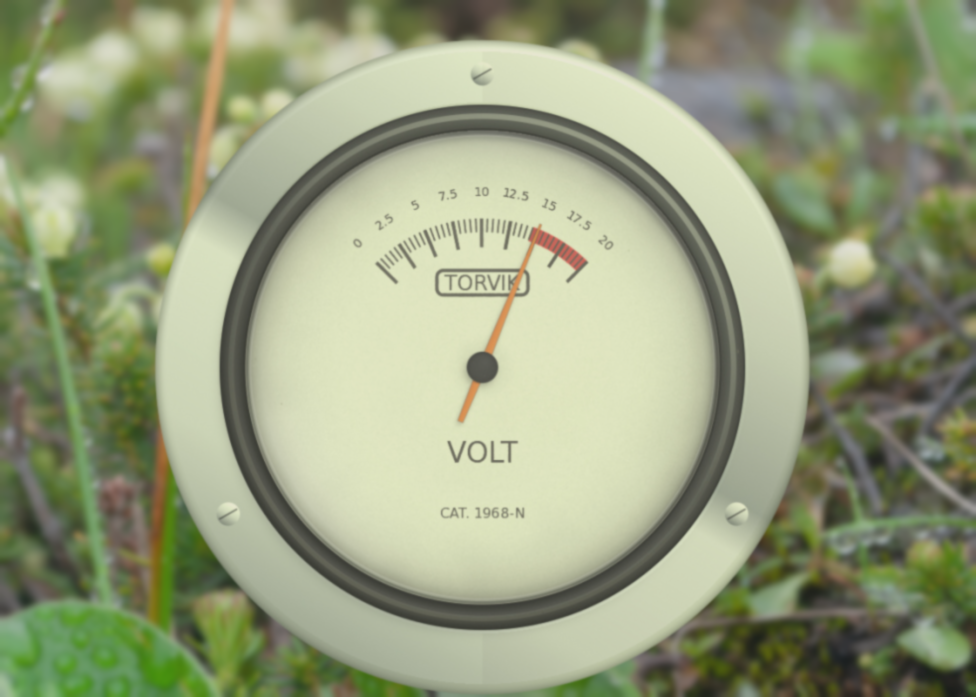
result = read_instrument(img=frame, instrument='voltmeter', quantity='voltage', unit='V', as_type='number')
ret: 15 V
